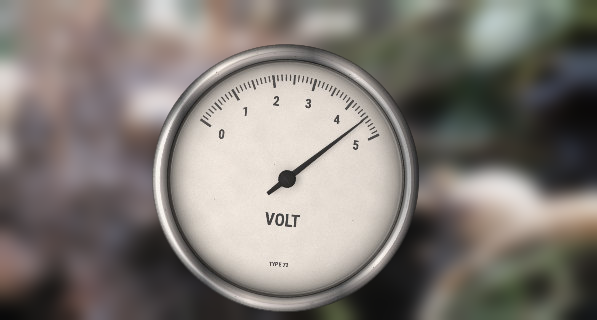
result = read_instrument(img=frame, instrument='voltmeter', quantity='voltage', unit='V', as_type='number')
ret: 4.5 V
